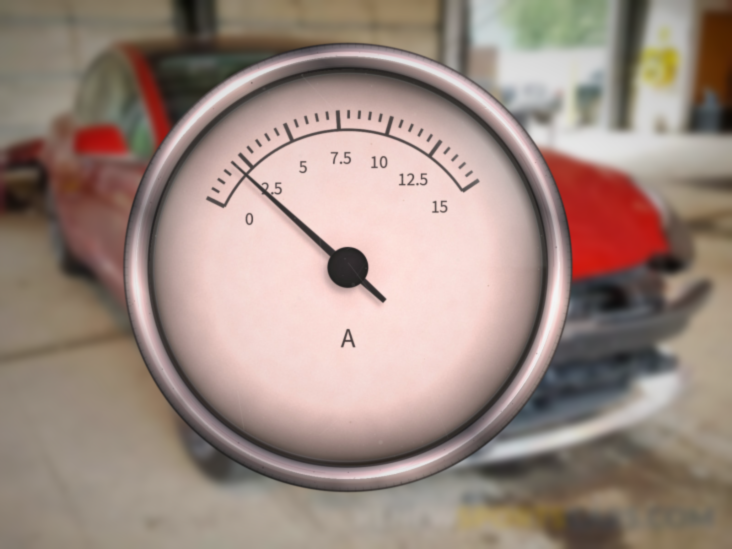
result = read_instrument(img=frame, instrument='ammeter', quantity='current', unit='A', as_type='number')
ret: 2 A
